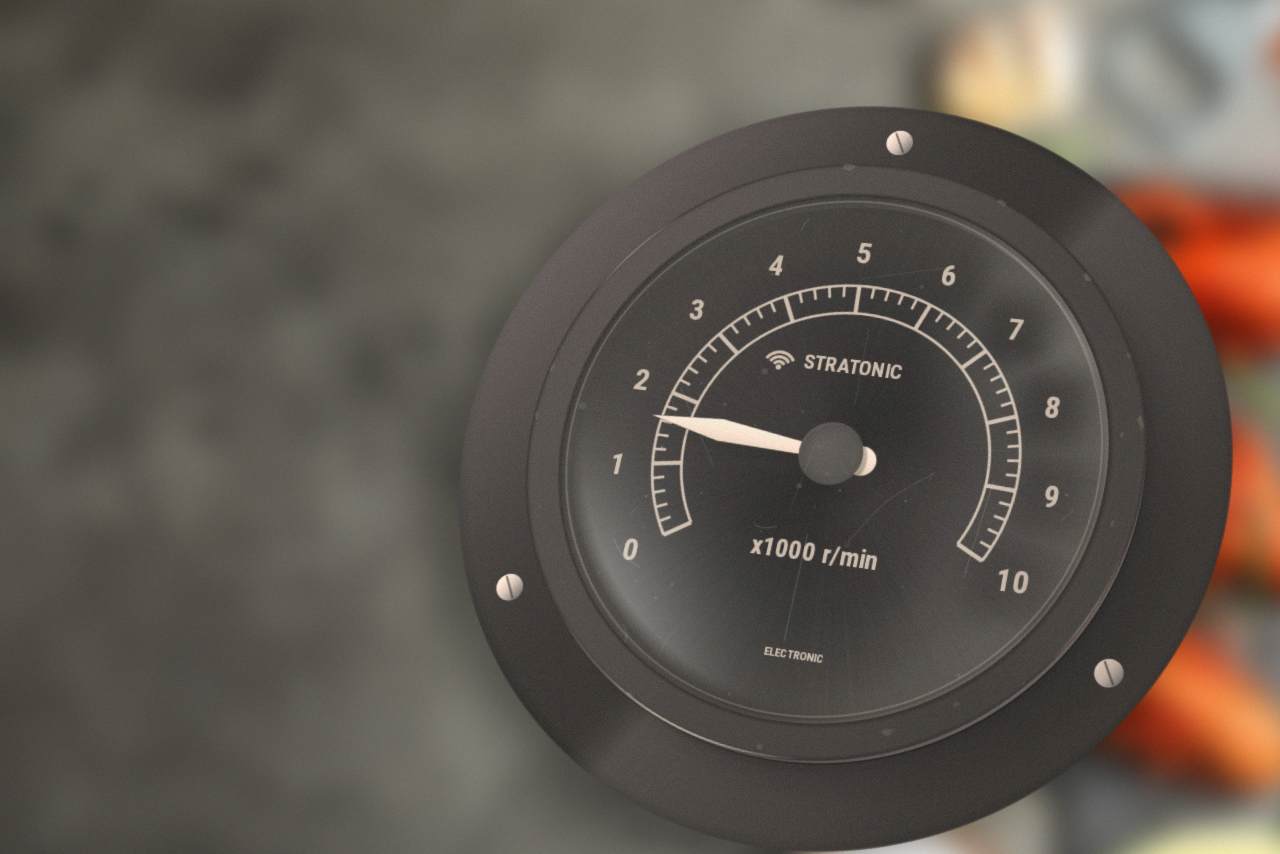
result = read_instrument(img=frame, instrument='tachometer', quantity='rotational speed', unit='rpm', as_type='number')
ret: 1600 rpm
